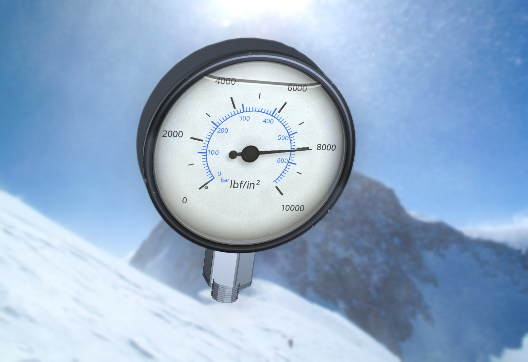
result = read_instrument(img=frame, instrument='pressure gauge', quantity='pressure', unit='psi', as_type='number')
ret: 8000 psi
